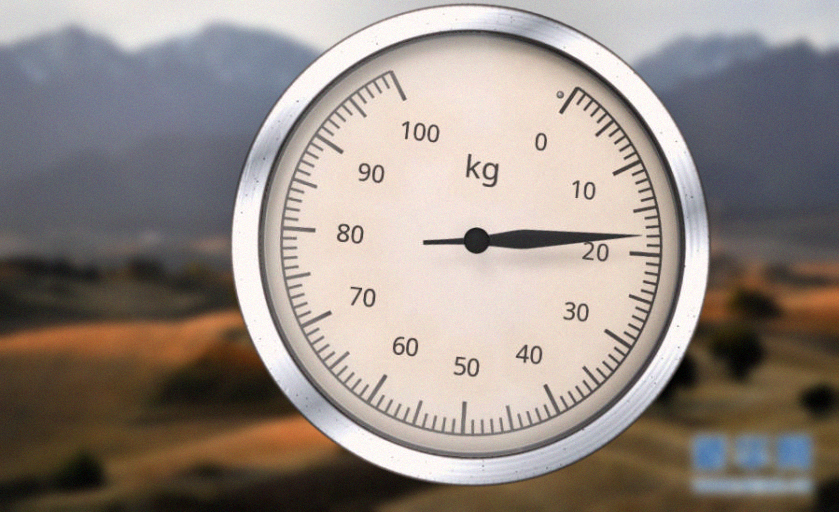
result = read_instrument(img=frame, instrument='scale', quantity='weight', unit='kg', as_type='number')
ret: 18 kg
